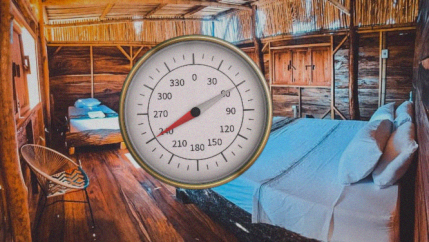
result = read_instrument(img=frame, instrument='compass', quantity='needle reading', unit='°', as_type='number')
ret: 240 °
